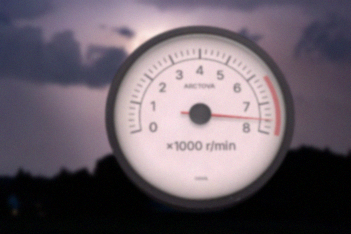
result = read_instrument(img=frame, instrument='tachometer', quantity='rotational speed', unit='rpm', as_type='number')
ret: 7600 rpm
